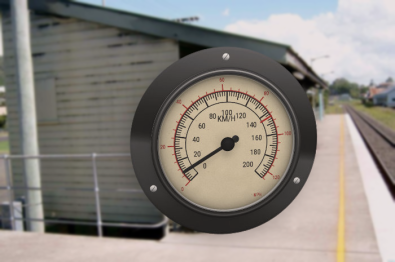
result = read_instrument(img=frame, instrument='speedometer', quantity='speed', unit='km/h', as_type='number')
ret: 10 km/h
